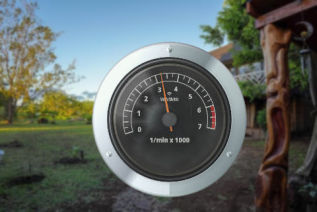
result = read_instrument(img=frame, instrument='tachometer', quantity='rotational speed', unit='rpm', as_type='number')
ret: 3250 rpm
